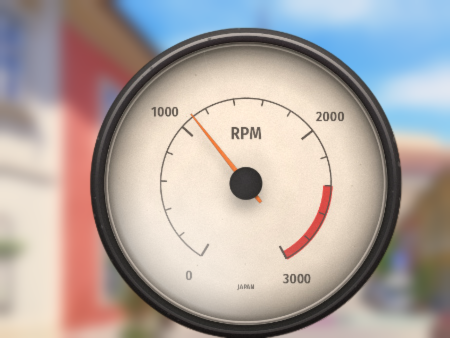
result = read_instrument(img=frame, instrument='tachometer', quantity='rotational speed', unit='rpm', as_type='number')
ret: 1100 rpm
